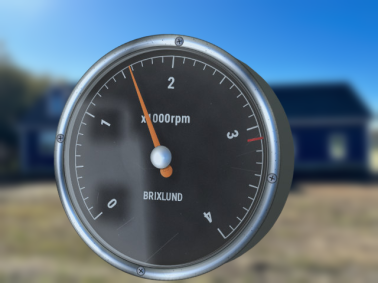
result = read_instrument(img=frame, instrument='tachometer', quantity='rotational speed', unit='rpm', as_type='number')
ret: 1600 rpm
